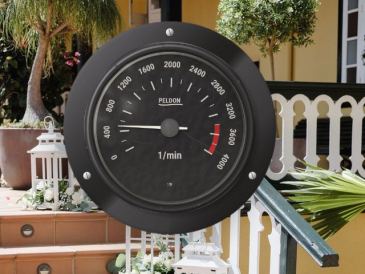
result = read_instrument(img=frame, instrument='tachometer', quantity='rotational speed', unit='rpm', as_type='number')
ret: 500 rpm
